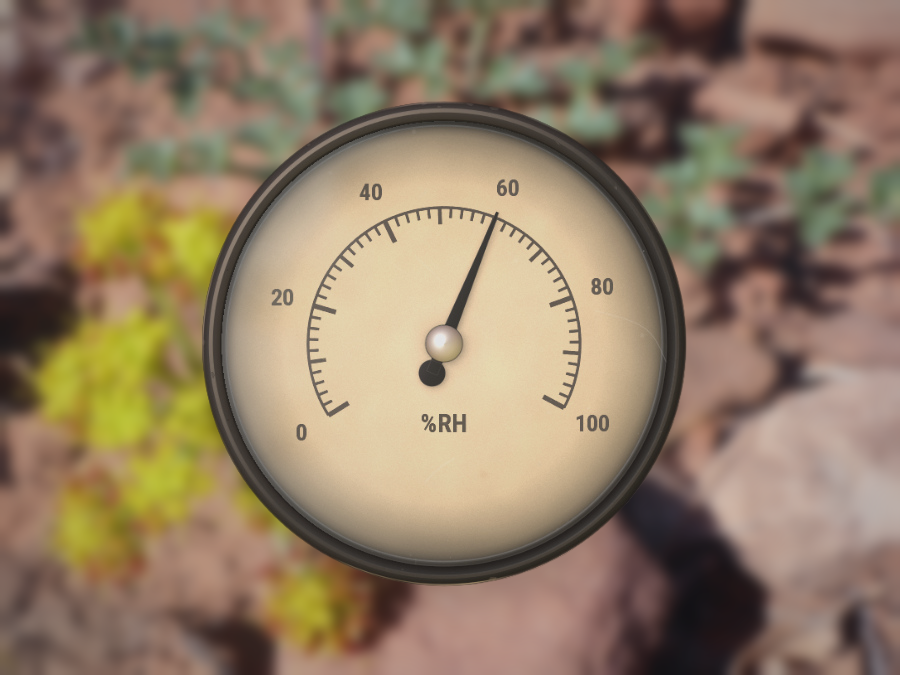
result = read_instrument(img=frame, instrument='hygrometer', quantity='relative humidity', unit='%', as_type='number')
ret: 60 %
